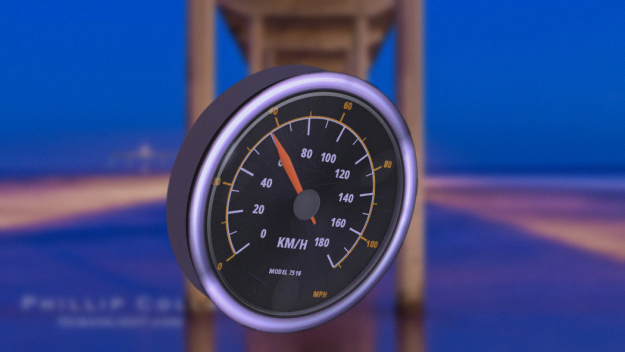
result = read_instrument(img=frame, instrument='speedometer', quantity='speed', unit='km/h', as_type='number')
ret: 60 km/h
